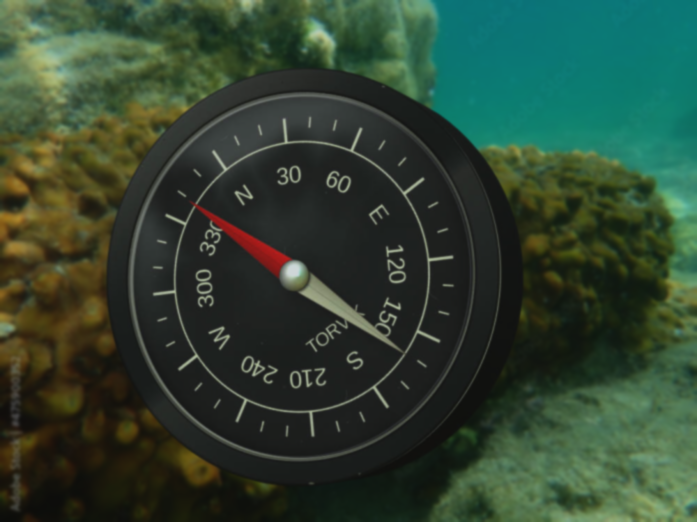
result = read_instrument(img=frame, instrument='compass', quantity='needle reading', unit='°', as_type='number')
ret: 340 °
